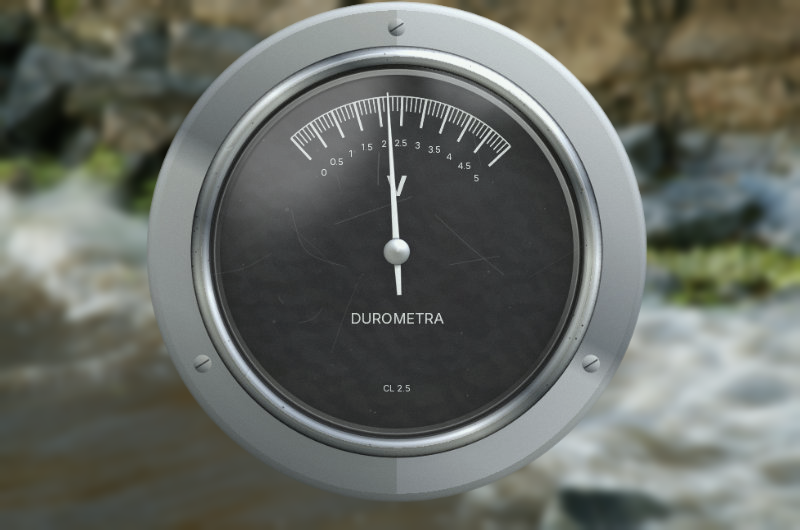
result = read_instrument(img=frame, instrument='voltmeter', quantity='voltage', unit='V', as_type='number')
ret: 2.2 V
